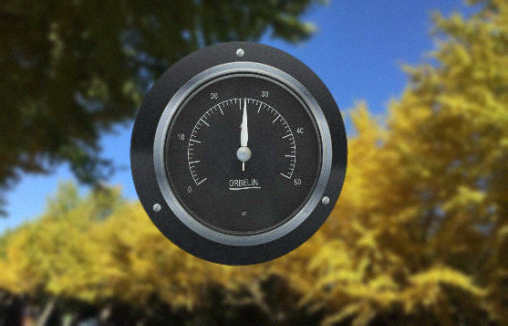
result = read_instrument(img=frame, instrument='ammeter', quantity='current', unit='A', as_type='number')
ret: 26 A
